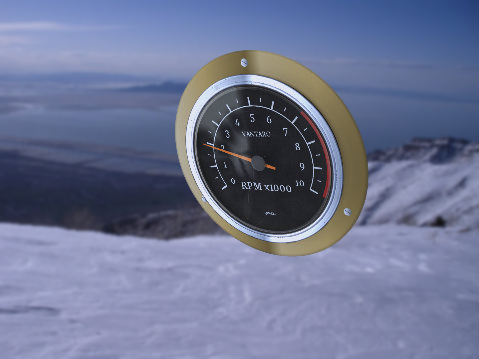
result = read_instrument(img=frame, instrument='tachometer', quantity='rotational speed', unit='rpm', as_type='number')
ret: 2000 rpm
